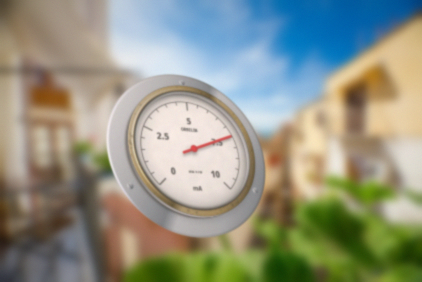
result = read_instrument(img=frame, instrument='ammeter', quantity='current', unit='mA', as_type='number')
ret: 7.5 mA
